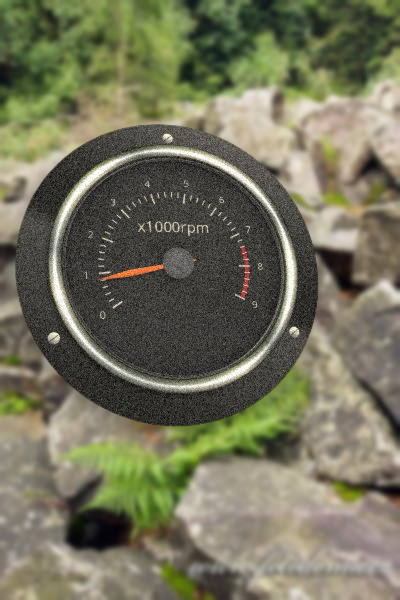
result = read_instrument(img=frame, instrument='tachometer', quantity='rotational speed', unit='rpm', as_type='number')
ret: 800 rpm
